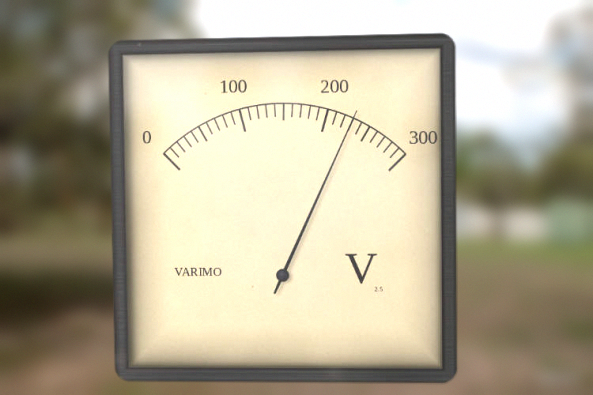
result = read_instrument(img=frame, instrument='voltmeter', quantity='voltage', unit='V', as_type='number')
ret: 230 V
